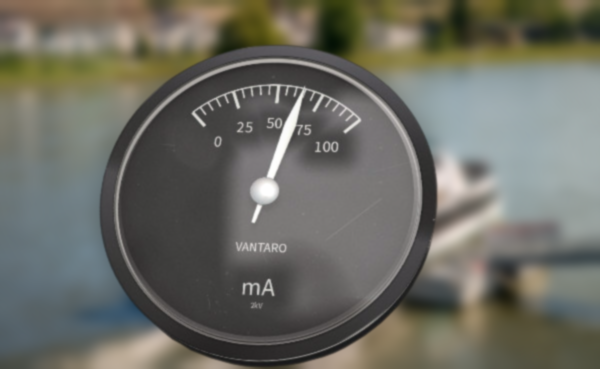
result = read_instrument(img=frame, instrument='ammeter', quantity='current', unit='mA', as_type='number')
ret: 65 mA
